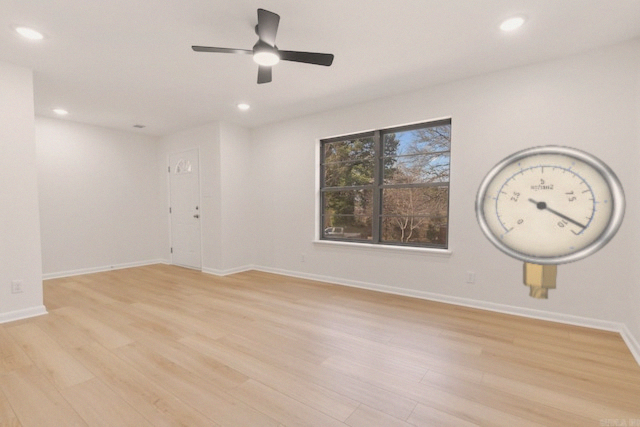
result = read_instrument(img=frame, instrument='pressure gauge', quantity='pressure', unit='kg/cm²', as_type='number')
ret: 9.5 kg/cm²
